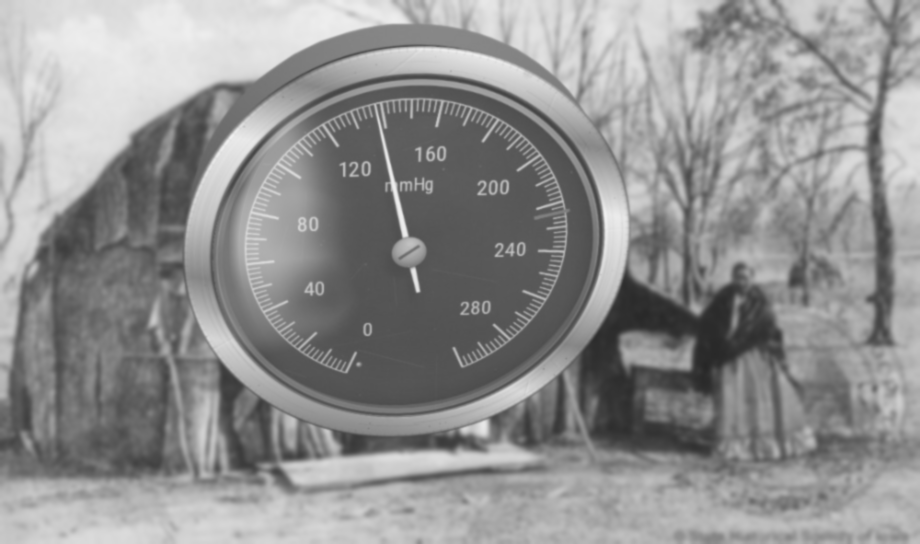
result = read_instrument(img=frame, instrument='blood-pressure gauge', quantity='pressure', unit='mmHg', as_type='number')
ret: 138 mmHg
